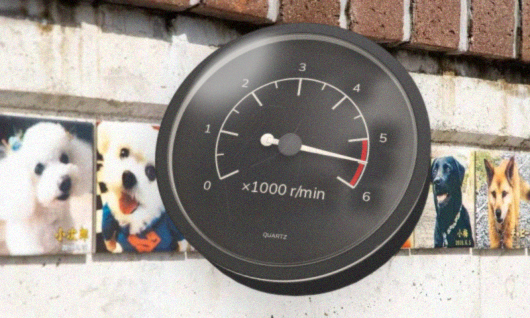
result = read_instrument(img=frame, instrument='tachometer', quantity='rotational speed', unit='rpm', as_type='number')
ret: 5500 rpm
